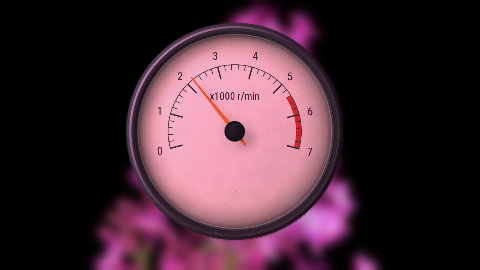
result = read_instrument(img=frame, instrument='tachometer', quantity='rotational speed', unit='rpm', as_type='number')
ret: 2200 rpm
